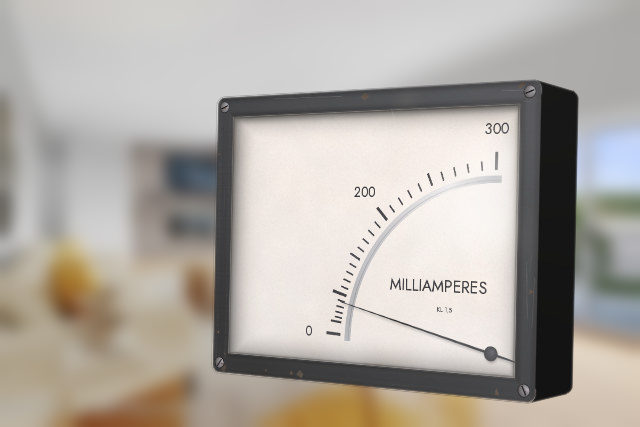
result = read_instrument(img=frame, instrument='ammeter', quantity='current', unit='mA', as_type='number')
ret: 90 mA
